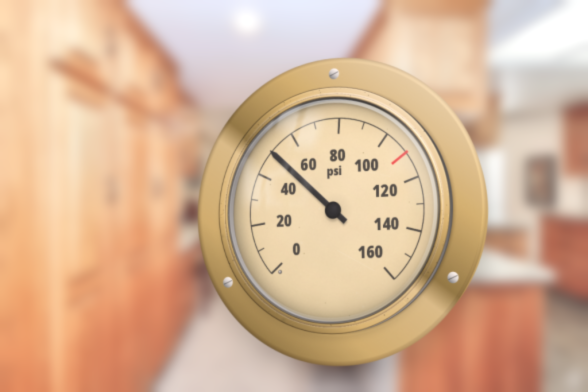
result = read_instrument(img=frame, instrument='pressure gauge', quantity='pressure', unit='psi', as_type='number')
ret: 50 psi
